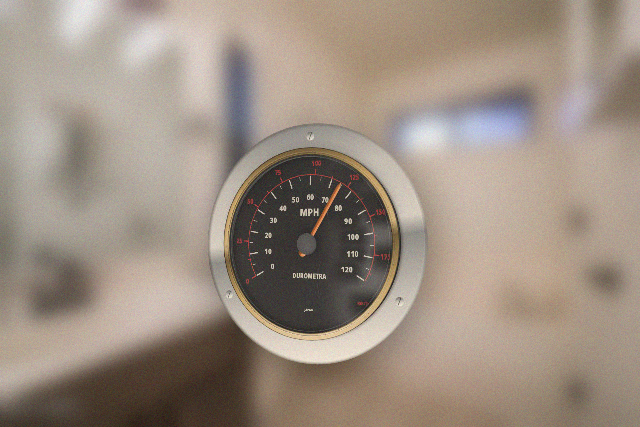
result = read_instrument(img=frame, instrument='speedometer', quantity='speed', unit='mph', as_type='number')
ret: 75 mph
